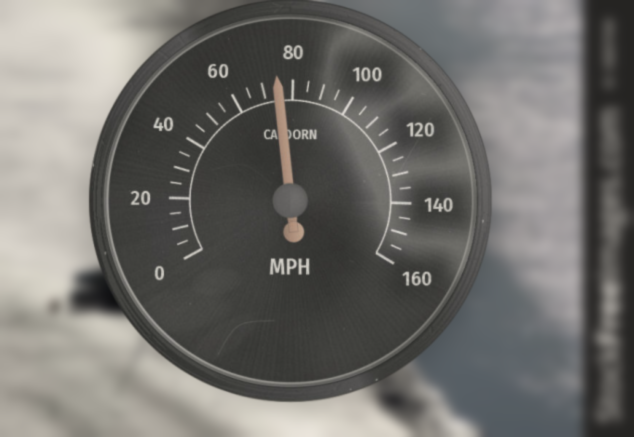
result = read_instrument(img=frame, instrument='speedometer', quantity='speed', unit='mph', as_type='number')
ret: 75 mph
